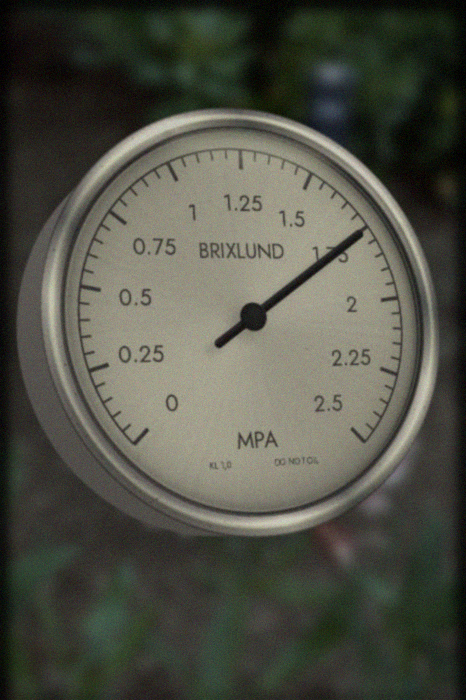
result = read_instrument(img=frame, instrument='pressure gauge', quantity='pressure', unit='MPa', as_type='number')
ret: 1.75 MPa
